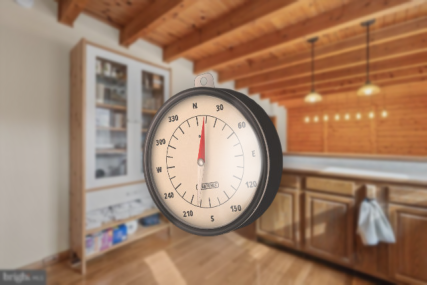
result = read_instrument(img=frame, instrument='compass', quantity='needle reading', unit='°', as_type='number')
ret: 15 °
